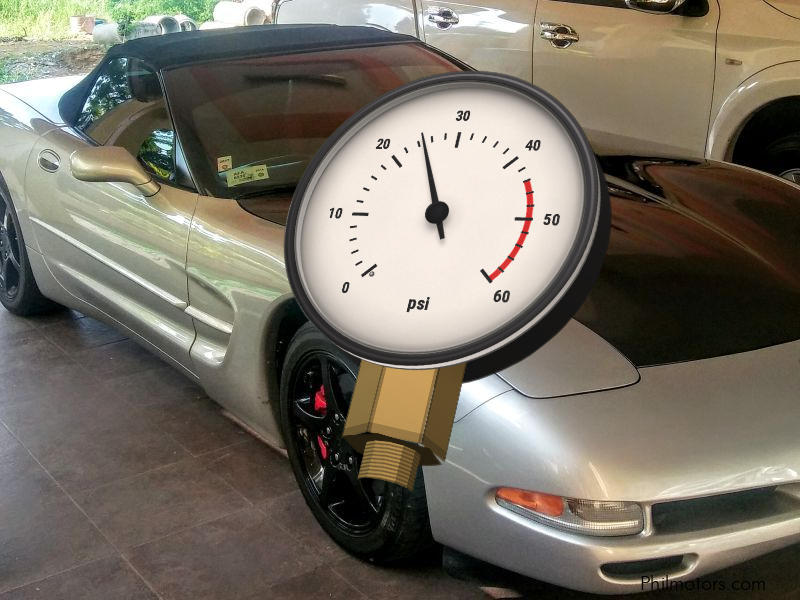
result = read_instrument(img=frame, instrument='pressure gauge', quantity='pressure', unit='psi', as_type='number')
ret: 25 psi
